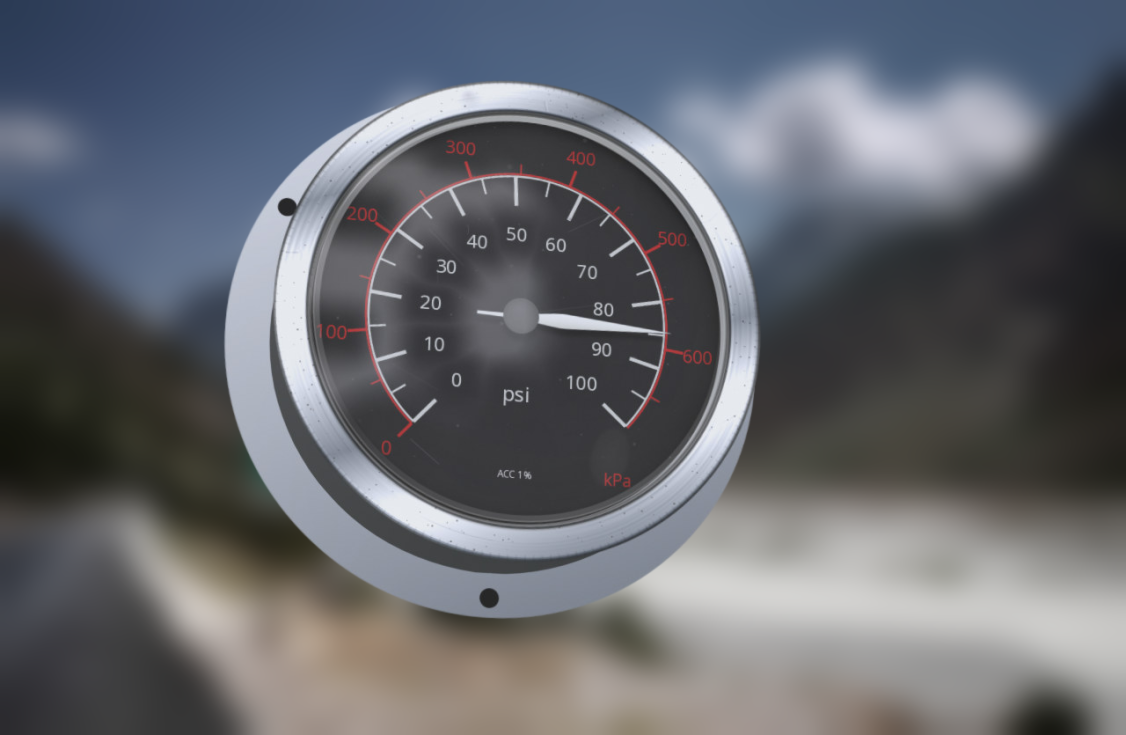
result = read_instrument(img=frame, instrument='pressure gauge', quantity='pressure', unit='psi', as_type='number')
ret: 85 psi
